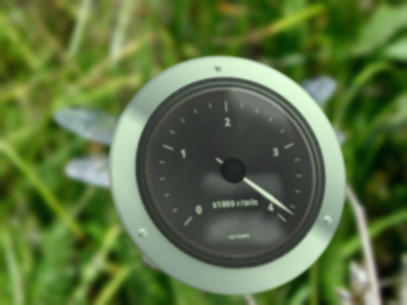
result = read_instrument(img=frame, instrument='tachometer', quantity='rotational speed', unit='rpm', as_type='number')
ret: 3900 rpm
